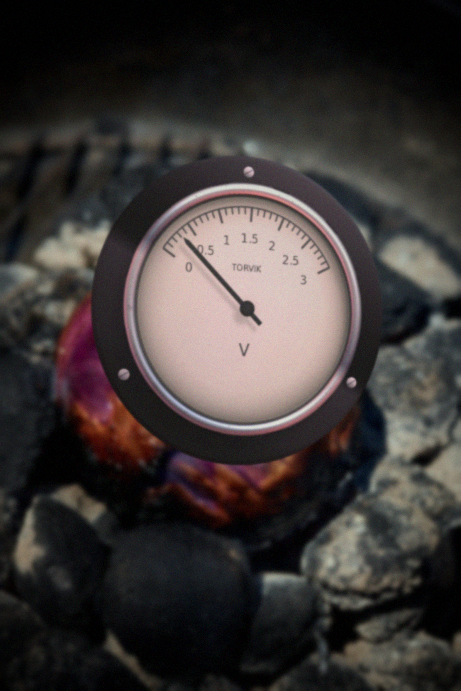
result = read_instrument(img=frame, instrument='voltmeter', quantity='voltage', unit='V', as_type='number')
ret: 0.3 V
